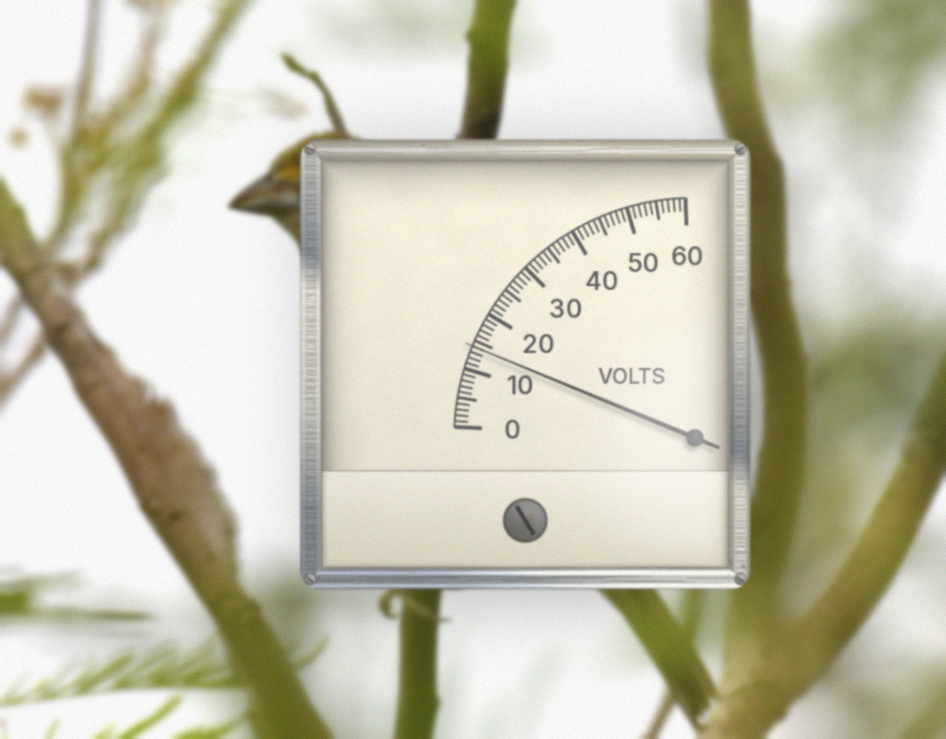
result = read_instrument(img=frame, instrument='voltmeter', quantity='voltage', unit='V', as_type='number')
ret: 14 V
